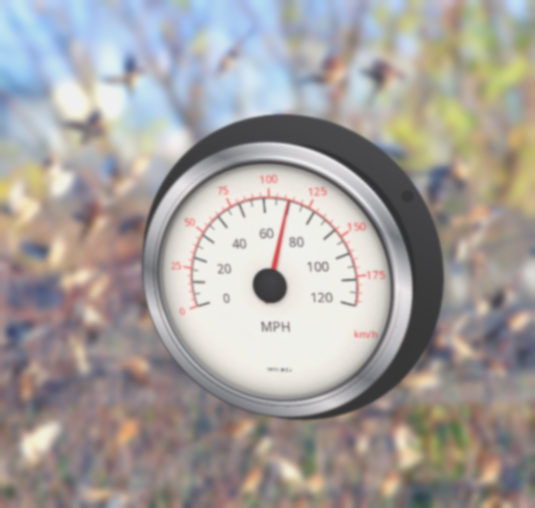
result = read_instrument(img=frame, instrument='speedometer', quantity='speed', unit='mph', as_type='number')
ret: 70 mph
